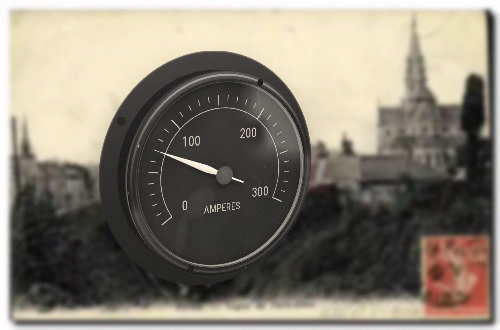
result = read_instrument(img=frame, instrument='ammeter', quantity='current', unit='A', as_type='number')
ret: 70 A
